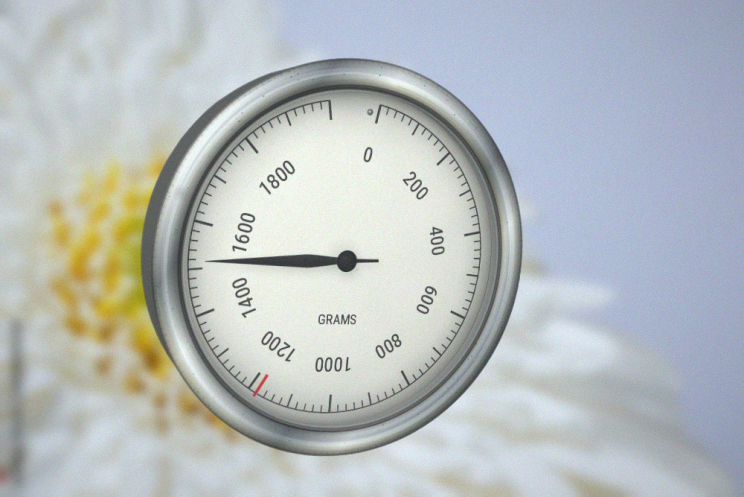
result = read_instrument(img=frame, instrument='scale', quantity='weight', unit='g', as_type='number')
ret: 1520 g
